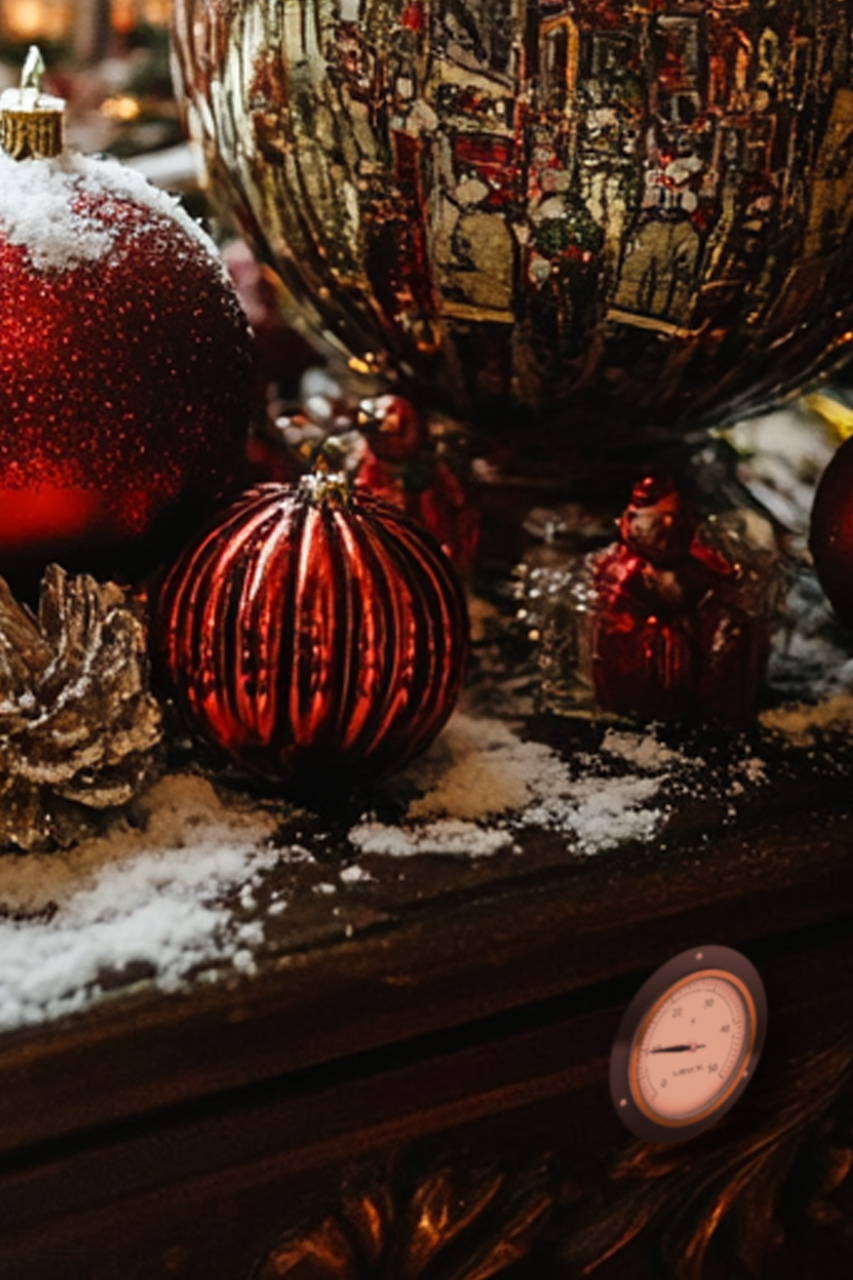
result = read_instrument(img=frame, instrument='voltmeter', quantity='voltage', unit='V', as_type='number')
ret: 10 V
